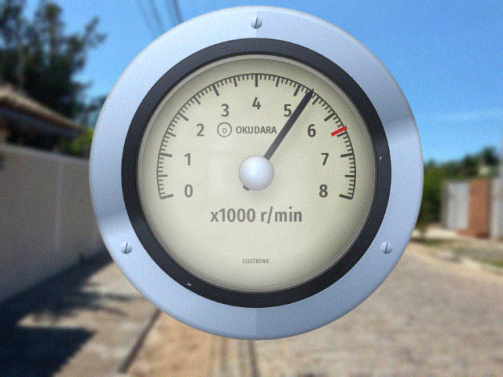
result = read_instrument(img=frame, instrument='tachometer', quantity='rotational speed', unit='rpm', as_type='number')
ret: 5300 rpm
